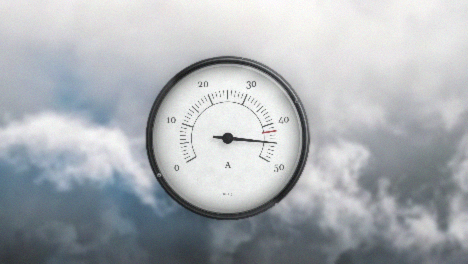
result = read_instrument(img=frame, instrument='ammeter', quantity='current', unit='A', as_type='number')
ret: 45 A
